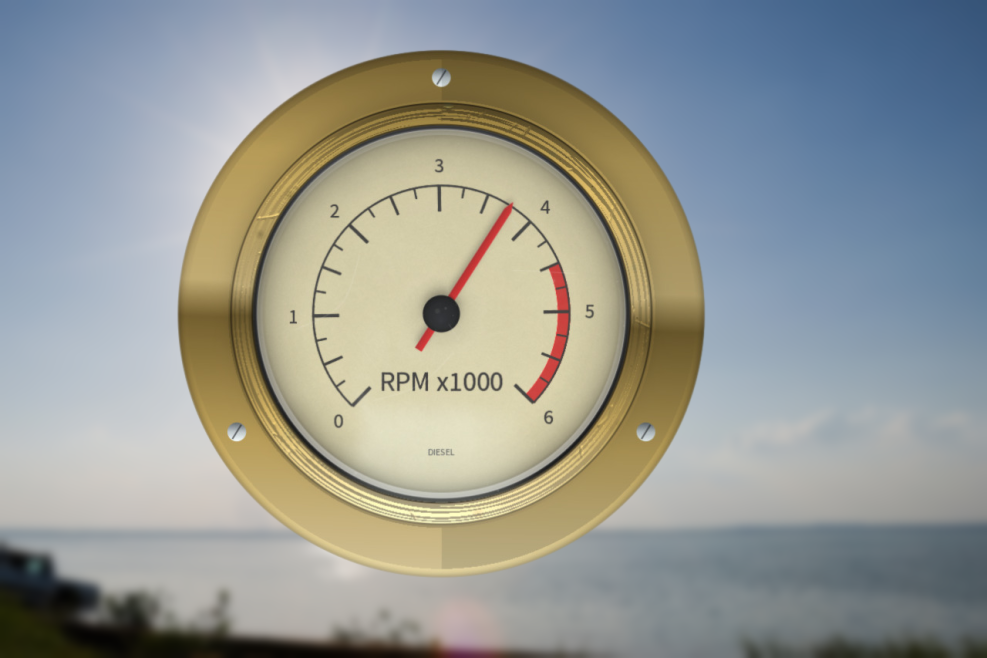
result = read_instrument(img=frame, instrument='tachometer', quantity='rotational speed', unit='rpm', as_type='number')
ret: 3750 rpm
